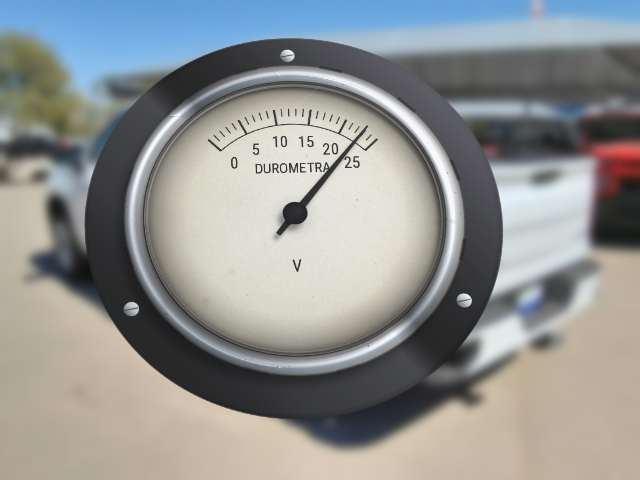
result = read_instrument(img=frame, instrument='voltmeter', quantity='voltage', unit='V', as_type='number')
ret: 23 V
